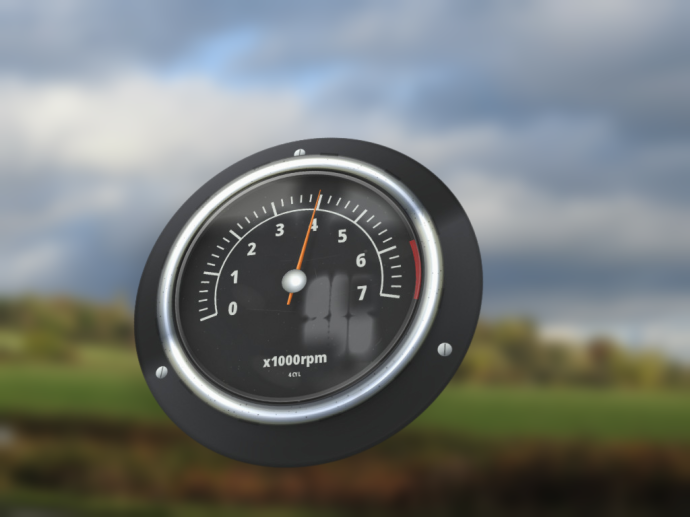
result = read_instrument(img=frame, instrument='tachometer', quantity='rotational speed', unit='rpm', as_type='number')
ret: 4000 rpm
